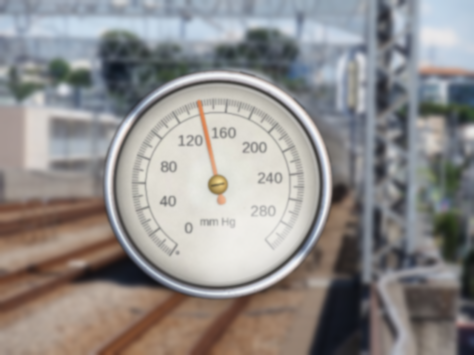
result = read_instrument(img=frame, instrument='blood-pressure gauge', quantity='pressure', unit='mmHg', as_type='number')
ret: 140 mmHg
